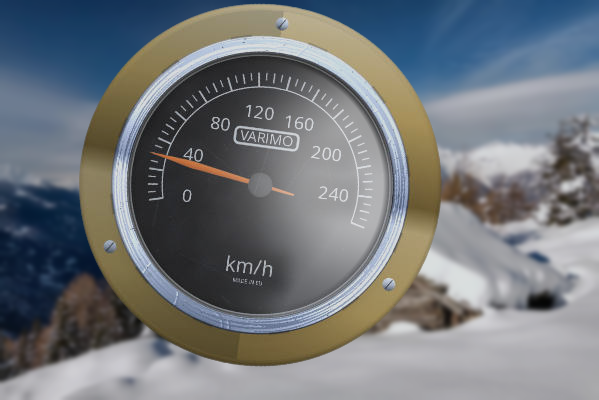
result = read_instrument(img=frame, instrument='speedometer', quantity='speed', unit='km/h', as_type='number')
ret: 30 km/h
